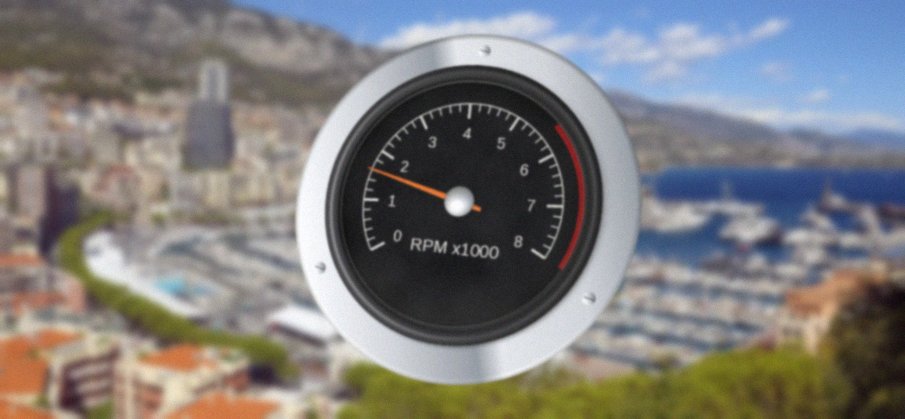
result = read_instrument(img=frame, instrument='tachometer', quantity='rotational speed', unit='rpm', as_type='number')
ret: 1600 rpm
